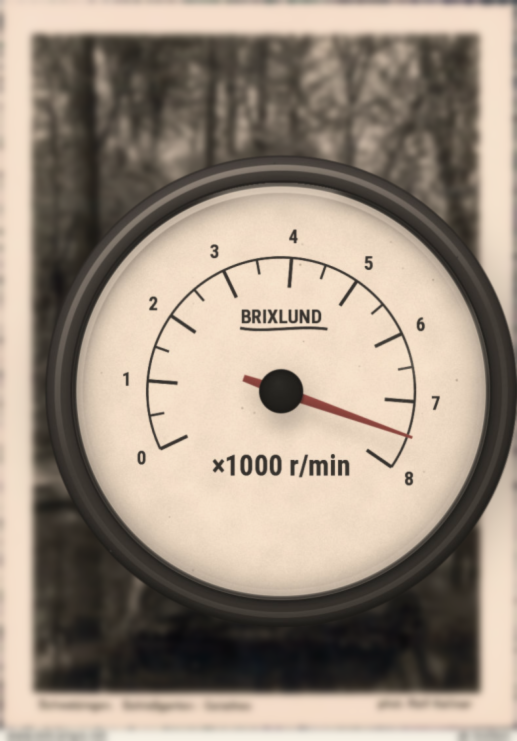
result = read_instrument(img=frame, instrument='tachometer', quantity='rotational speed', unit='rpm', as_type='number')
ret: 7500 rpm
